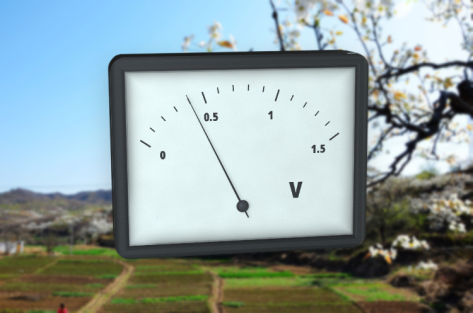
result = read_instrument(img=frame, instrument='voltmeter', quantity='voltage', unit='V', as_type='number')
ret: 0.4 V
